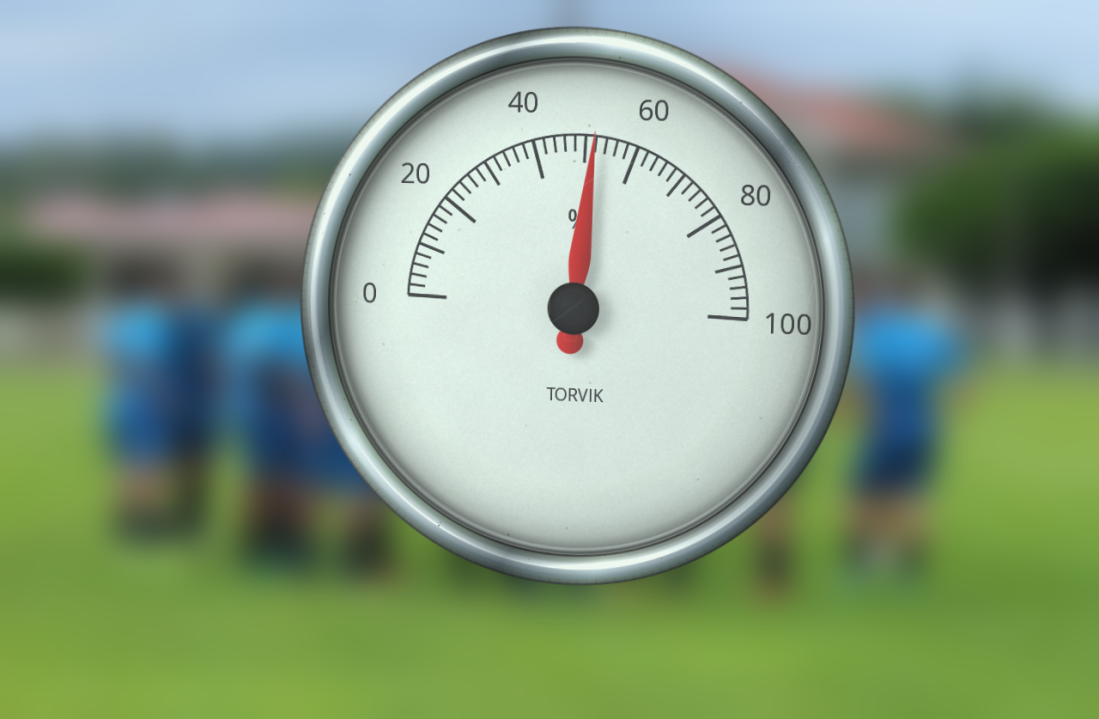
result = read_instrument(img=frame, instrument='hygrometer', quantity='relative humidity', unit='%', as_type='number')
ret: 52 %
